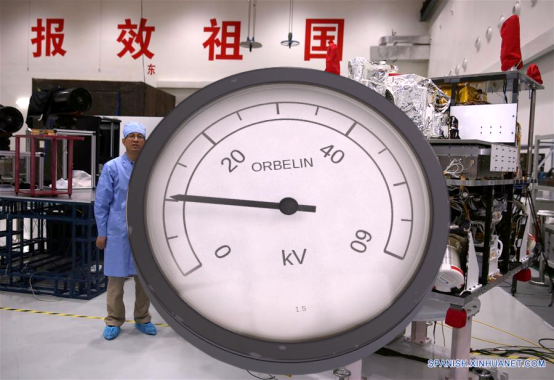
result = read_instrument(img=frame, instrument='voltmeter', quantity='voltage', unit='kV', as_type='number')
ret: 10 kV
